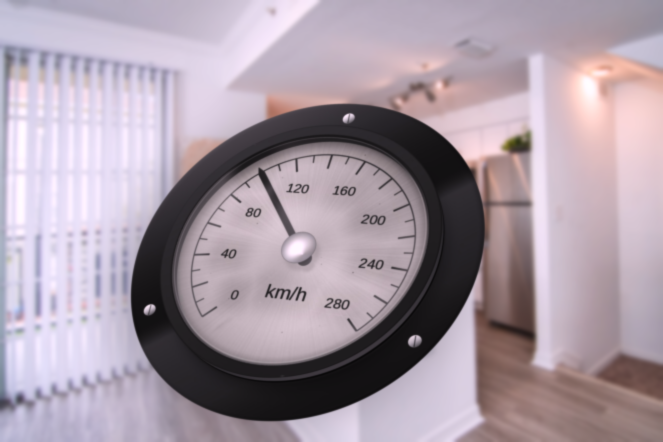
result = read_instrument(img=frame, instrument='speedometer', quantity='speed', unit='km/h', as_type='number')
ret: 100 km/h
